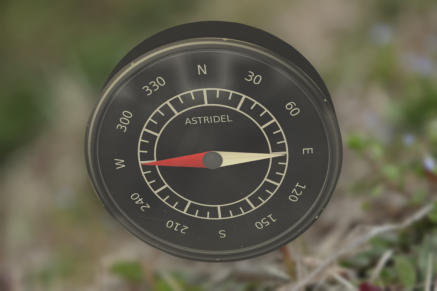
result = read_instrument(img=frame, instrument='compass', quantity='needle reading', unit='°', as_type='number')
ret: 270 °
